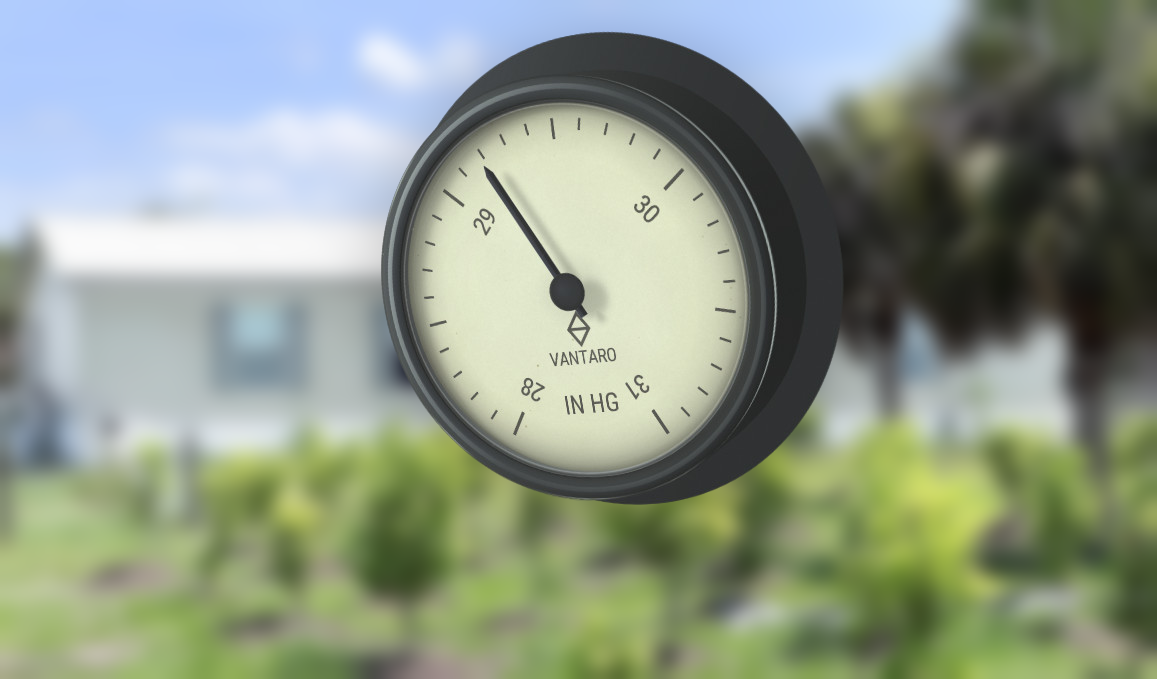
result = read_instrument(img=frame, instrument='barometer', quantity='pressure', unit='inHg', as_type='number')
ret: 29.2 inHg
